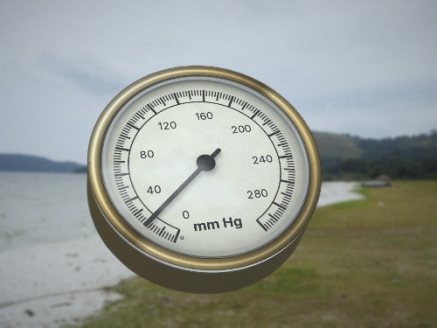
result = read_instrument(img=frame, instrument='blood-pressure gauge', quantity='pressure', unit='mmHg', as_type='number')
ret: 20 mmHg
